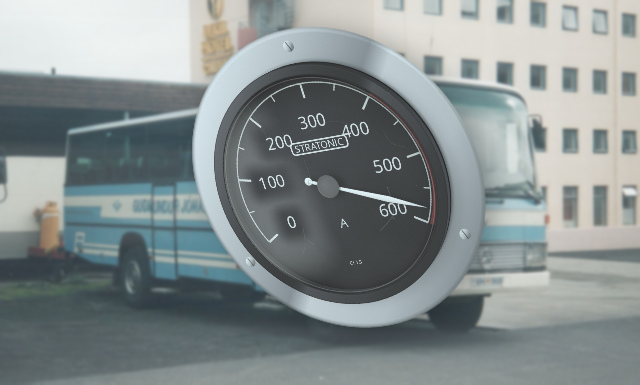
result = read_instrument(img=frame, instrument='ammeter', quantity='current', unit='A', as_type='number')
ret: 575 A
